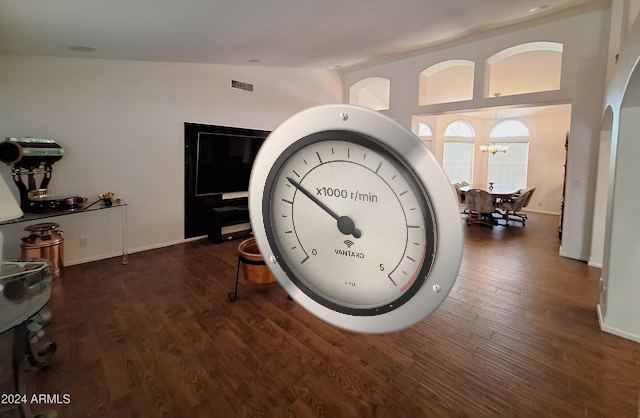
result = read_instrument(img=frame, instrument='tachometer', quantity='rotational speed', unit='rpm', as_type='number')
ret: 1375 rpm
